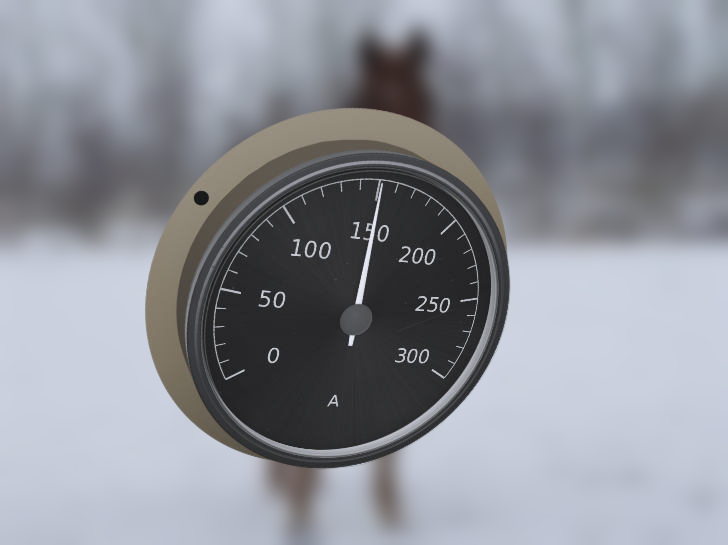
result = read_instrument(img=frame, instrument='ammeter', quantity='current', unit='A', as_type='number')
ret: 150 A
